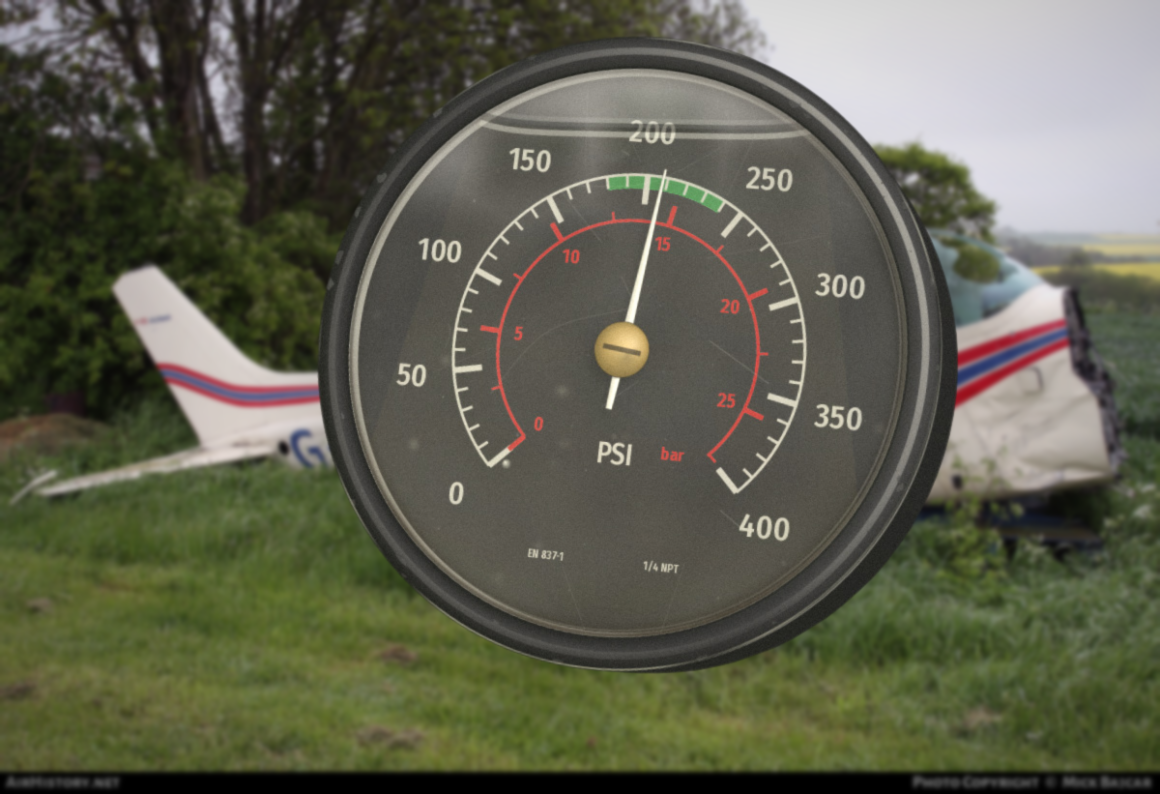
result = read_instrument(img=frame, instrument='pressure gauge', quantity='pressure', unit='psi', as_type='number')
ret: 210 psi
